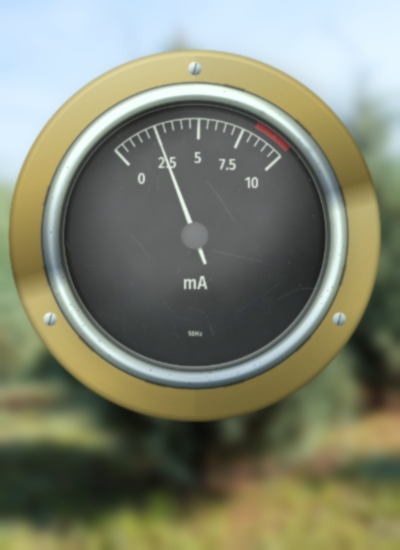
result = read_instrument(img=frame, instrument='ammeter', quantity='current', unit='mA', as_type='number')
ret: 2.5 mA
